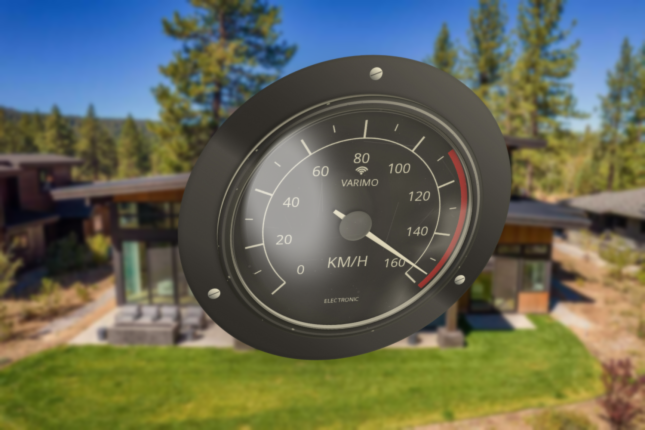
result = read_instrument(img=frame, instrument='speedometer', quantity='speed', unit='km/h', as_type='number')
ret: 155 km/h
